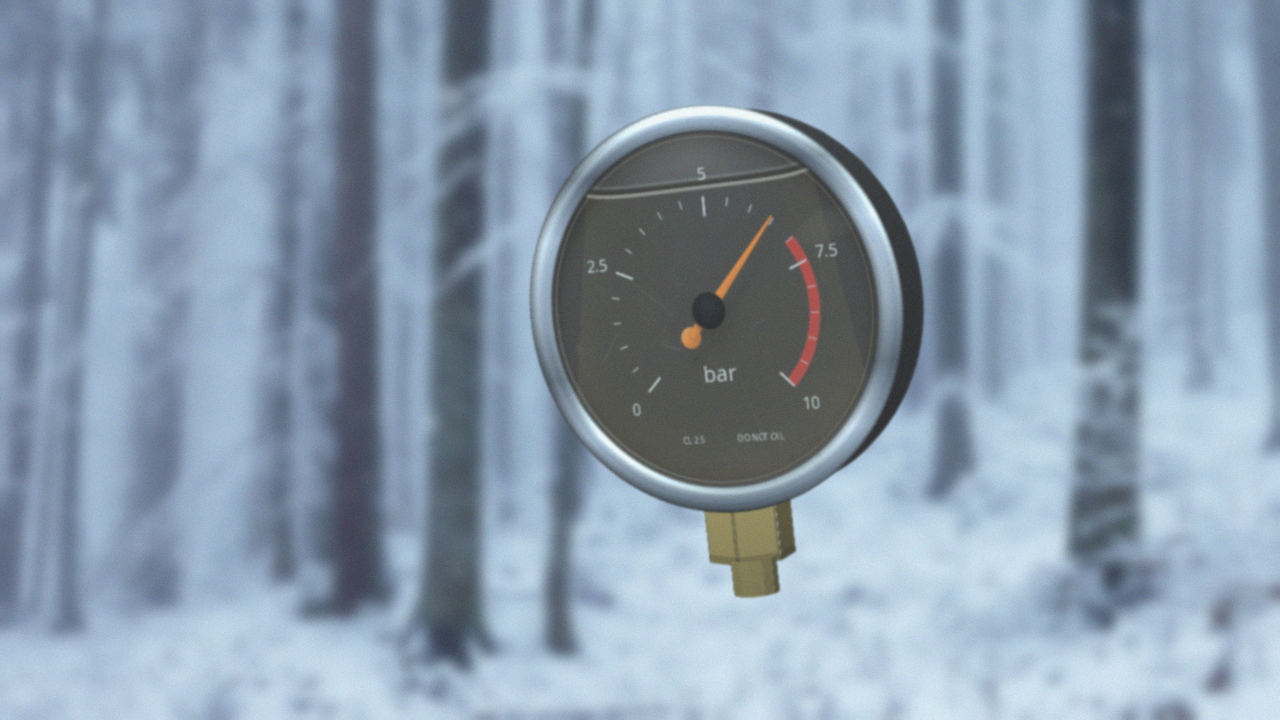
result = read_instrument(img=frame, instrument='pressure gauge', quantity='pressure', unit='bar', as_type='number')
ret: 6.5 bar
